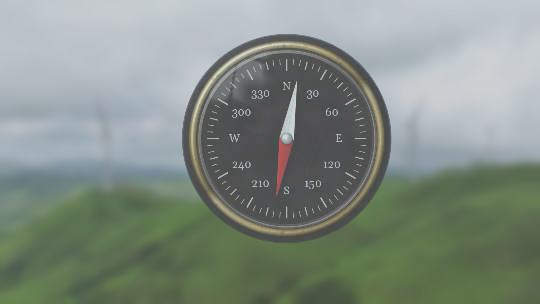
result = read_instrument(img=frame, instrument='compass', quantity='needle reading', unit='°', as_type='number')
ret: 190 °
